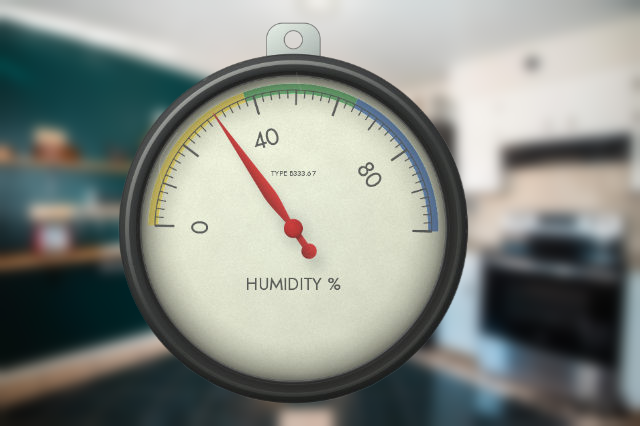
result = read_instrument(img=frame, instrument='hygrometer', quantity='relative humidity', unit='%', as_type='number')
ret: 30 %
